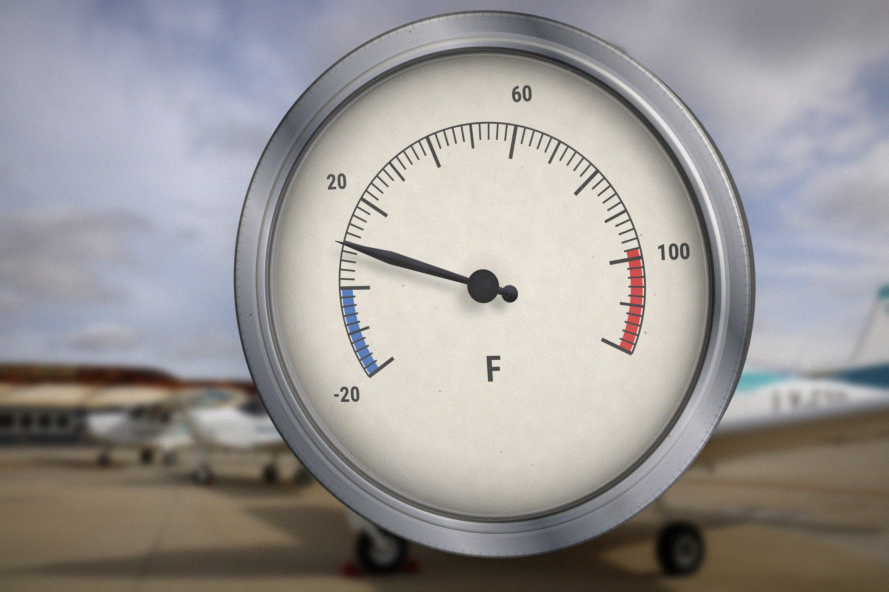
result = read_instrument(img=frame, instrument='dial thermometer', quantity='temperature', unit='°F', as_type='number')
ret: 10 °F
